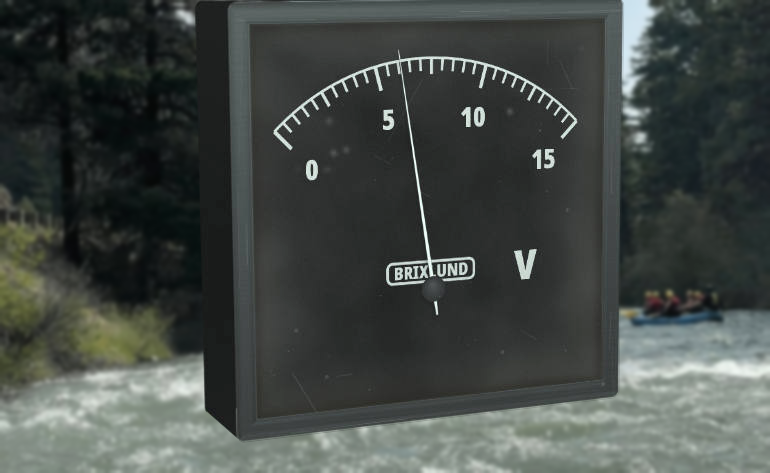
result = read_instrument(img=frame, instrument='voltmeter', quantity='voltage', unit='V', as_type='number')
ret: 6 V
